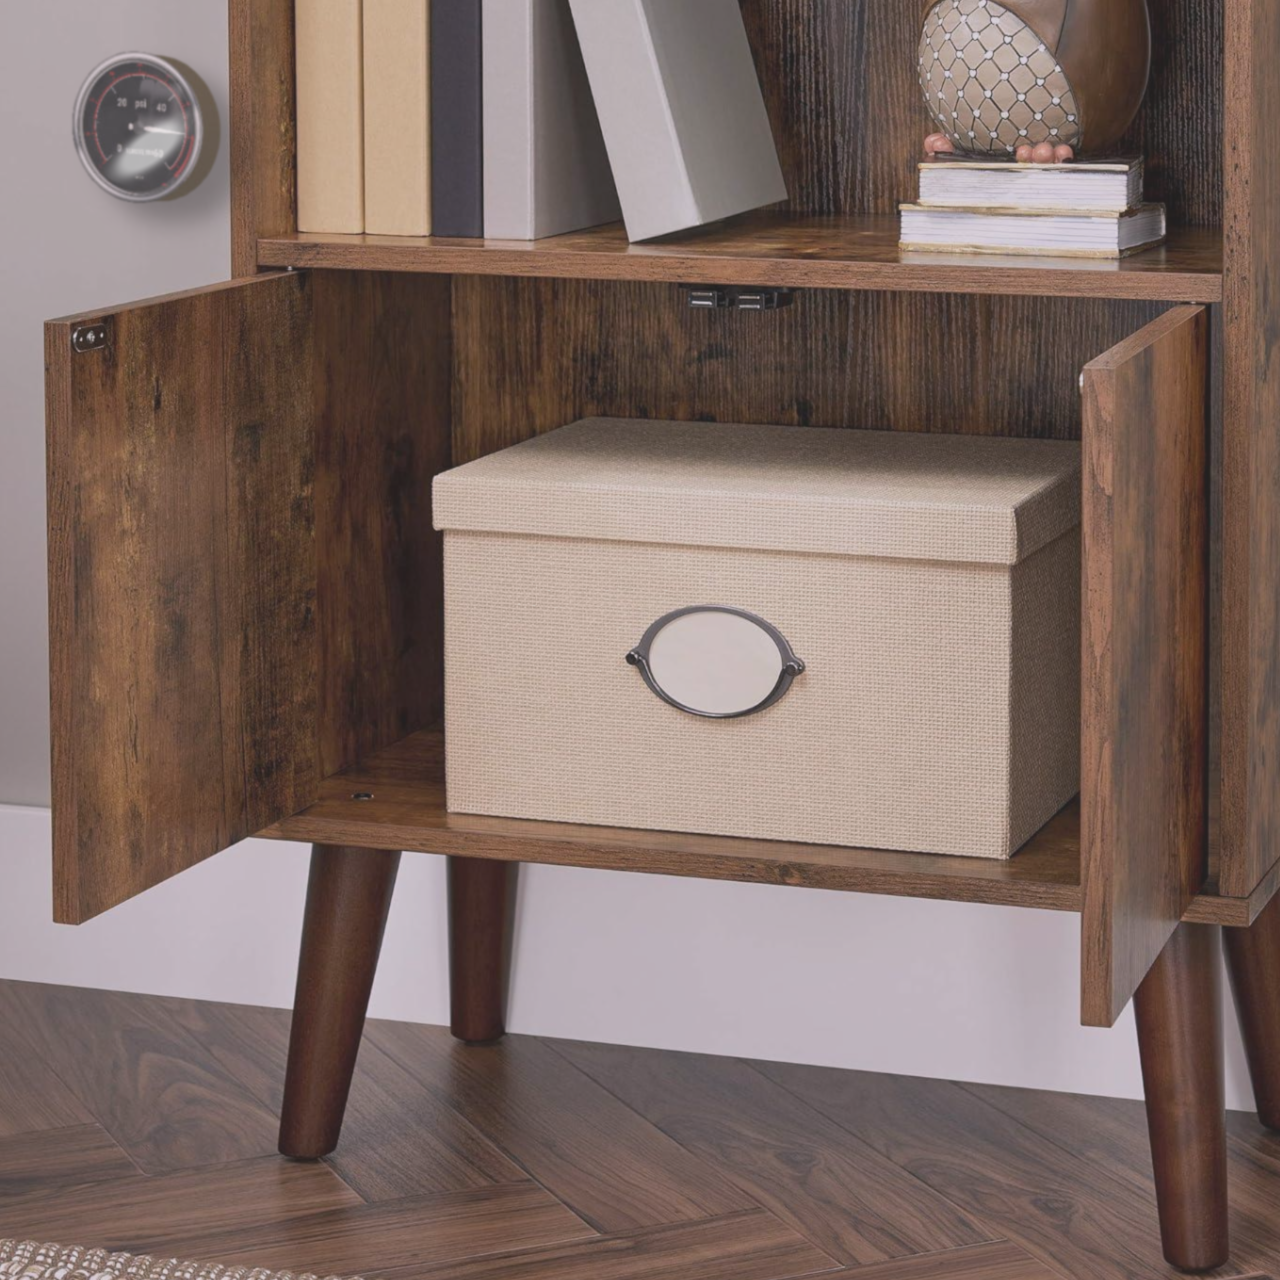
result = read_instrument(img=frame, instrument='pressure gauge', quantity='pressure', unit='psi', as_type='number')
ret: 50 psi
